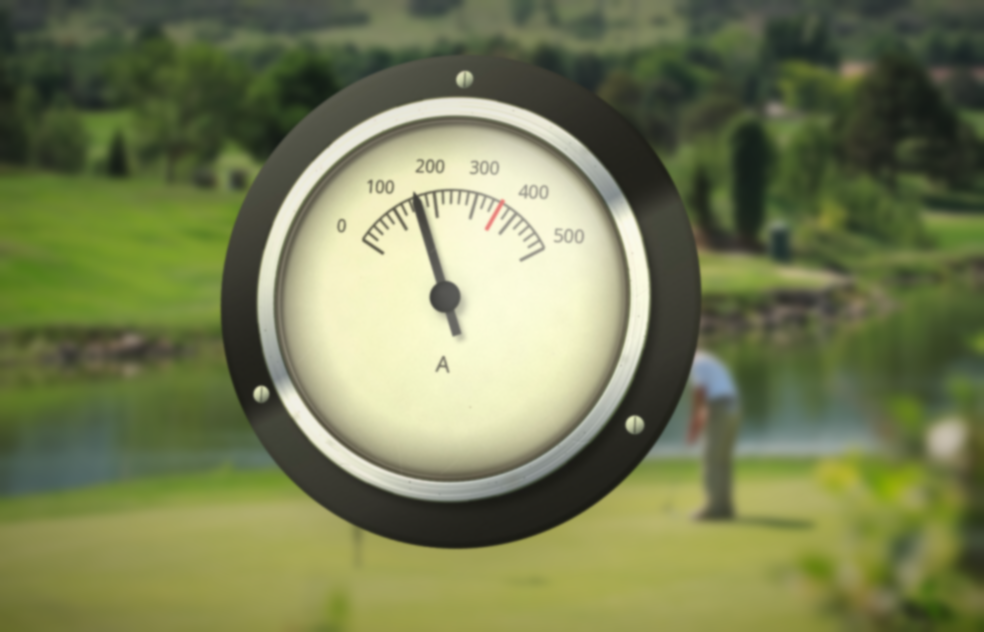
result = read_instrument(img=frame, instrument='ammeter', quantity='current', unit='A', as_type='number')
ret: 160 A
